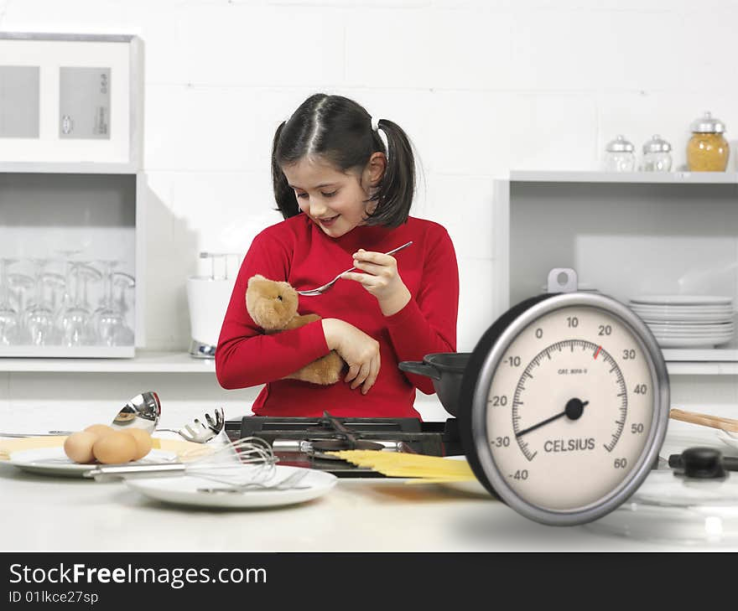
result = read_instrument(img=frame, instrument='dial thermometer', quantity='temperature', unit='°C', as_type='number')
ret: -30 °C
